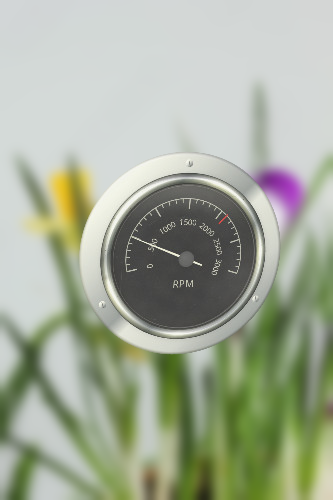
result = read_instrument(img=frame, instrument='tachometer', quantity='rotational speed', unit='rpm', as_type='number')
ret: 500 rpm
